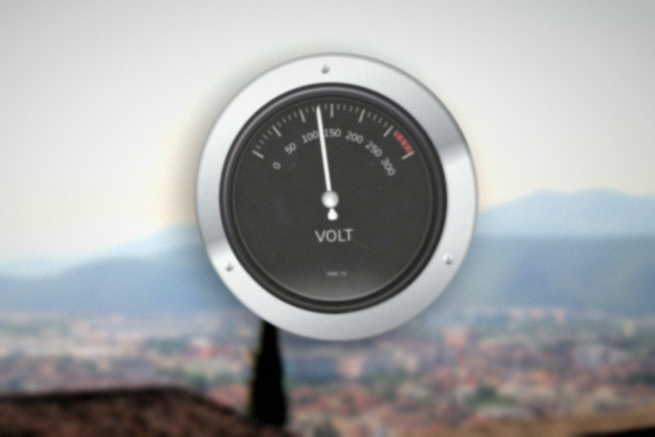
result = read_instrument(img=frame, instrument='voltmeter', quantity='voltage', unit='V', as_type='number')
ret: 130 V
